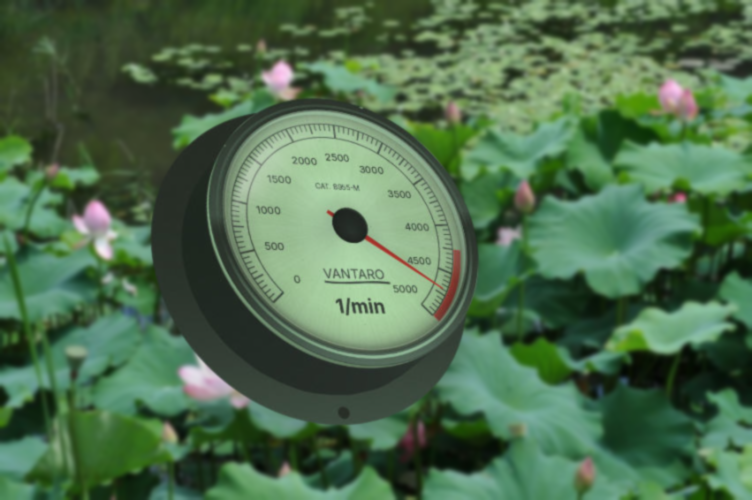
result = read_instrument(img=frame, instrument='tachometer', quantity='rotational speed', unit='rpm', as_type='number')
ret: 4750 rpm
